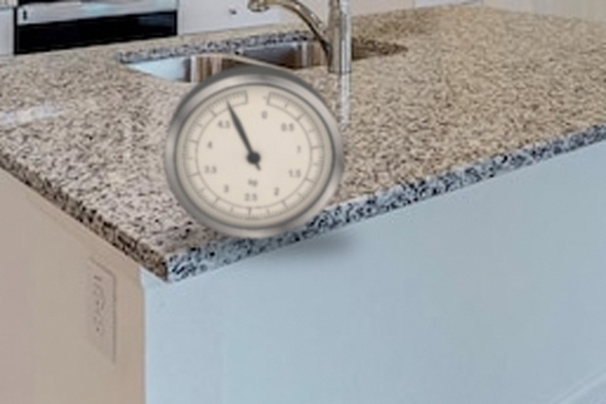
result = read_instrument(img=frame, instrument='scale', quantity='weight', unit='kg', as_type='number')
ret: 4.75 kg
